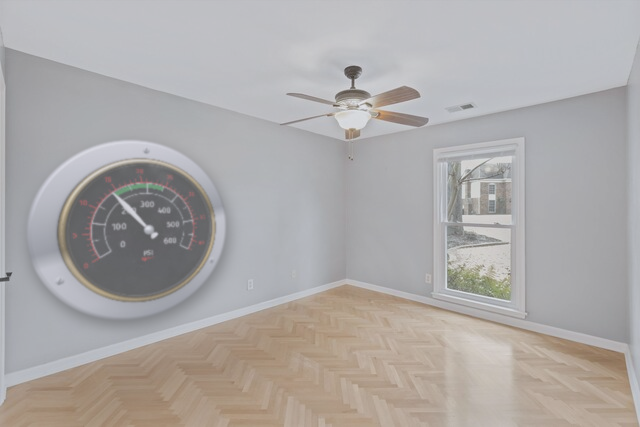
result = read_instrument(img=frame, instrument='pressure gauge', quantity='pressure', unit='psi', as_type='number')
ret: 200 psi
